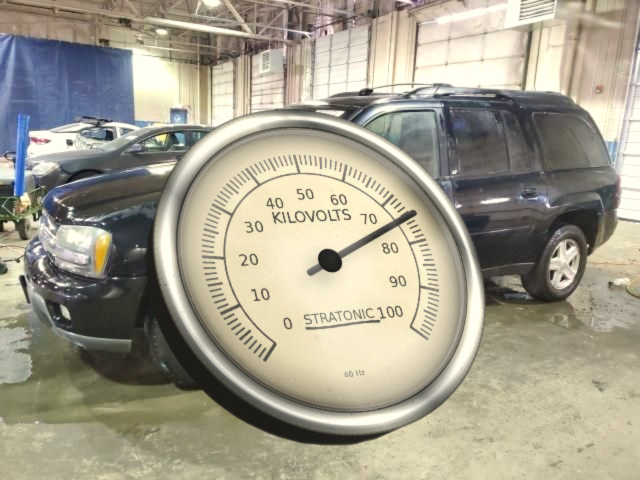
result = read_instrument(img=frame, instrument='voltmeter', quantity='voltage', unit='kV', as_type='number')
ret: 75 kV
